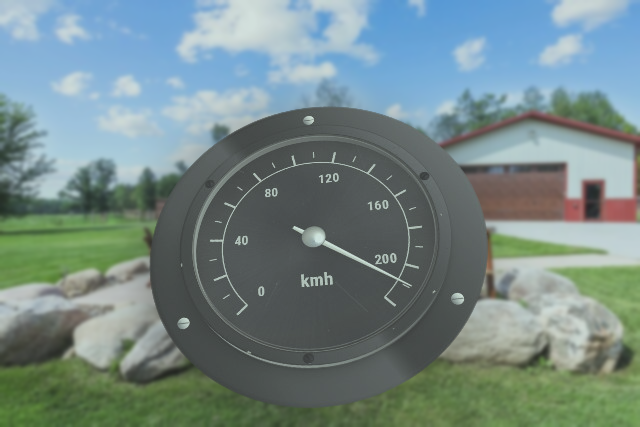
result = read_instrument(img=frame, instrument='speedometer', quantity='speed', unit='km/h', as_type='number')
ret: 210 km/h
